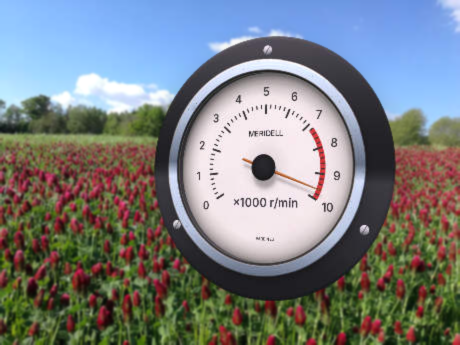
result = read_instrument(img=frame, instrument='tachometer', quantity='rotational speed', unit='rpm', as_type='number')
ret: 9600 rpm
